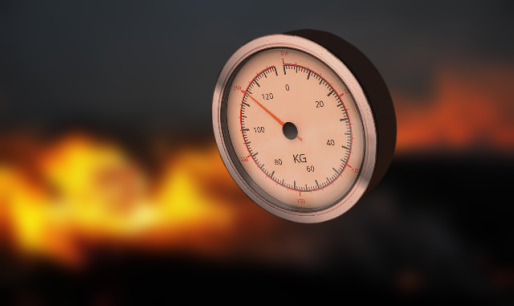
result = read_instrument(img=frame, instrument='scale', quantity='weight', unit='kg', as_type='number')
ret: 115 kg
